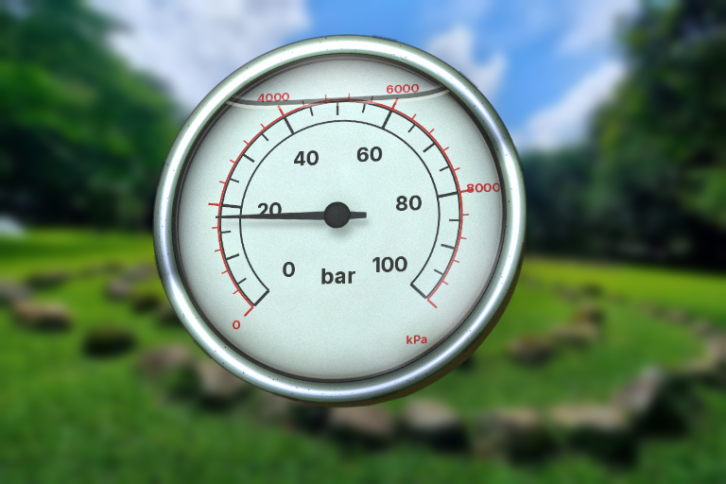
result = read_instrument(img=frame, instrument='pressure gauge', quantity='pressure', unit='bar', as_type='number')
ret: 17.5 bar
